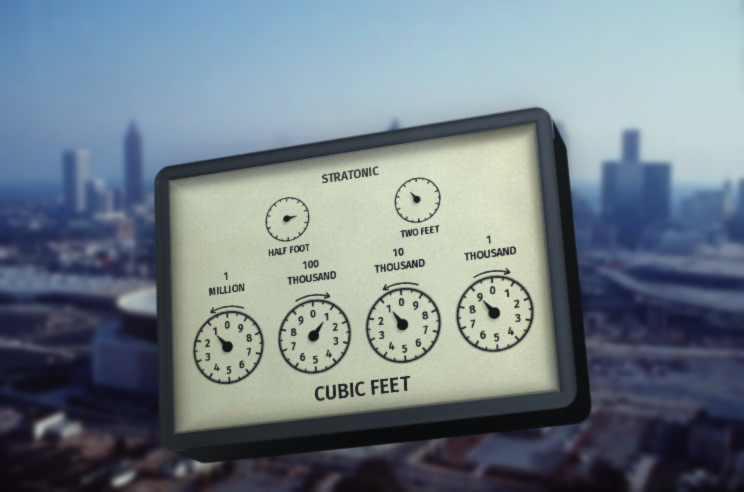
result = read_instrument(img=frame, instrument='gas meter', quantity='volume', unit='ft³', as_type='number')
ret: 110900 ft³
